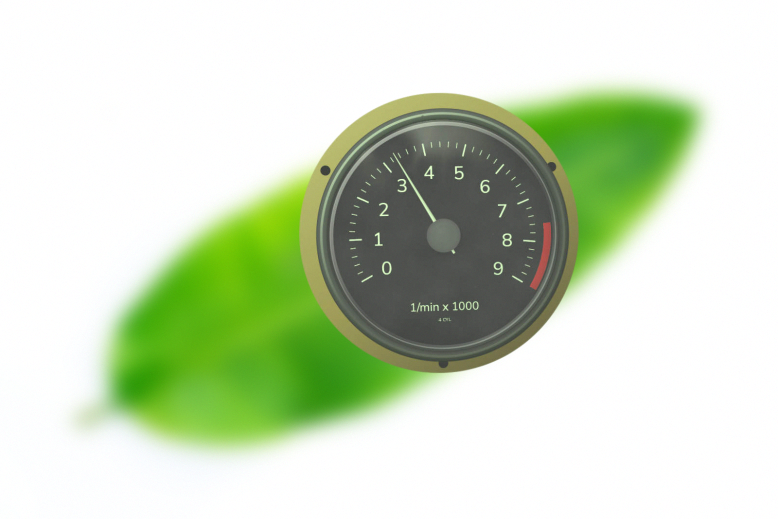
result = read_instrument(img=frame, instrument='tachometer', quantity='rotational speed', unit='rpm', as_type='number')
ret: 3300 rpm
